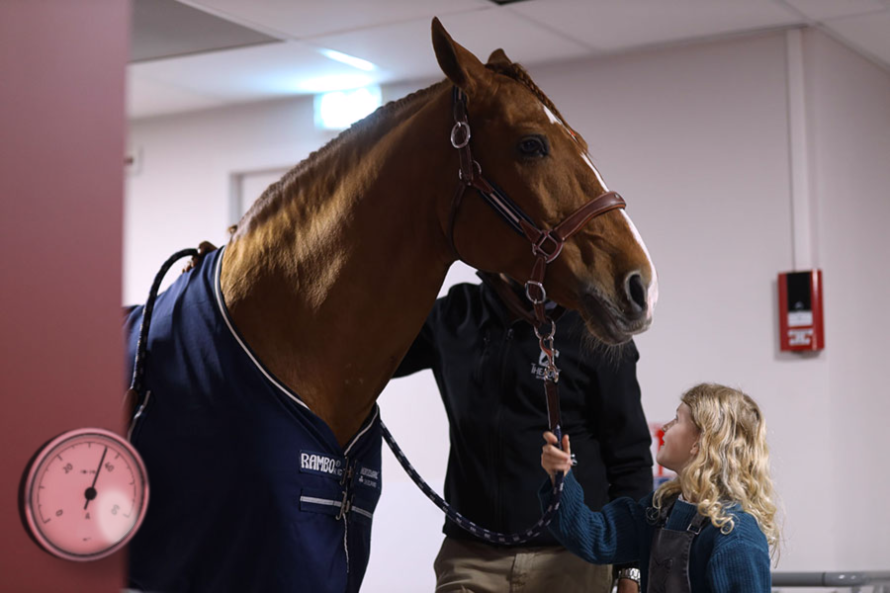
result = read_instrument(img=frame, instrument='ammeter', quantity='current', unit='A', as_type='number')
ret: 35 A
